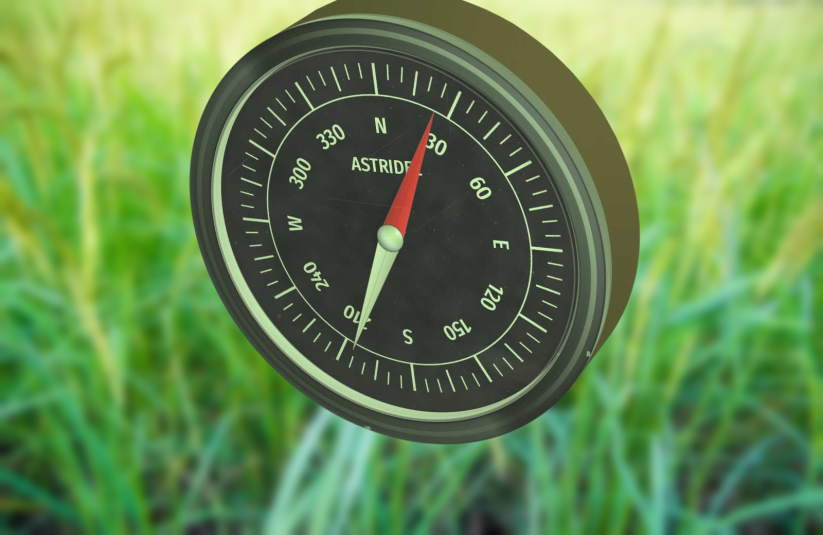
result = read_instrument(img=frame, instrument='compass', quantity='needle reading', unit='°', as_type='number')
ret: 25 °
